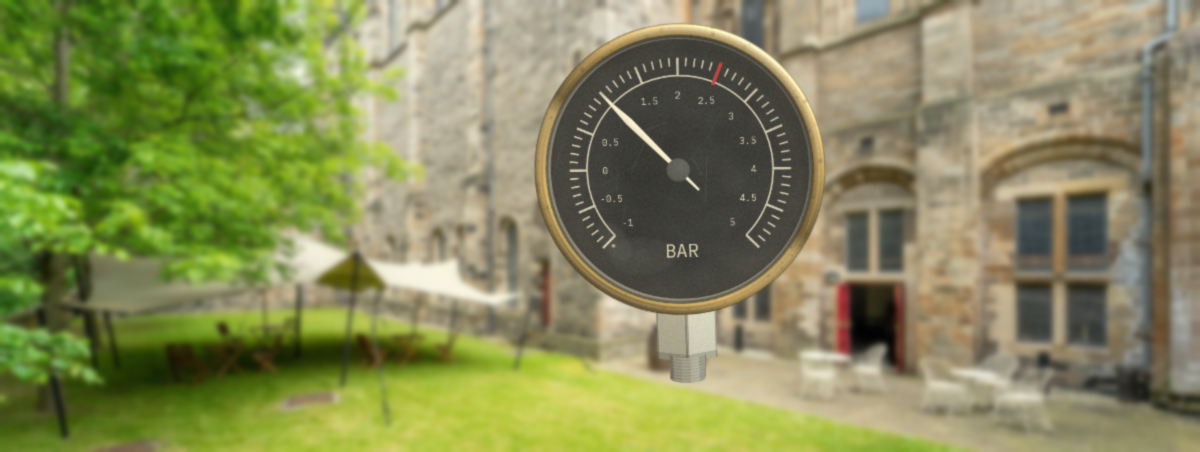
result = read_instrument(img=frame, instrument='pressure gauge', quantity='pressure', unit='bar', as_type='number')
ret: 1 bar
